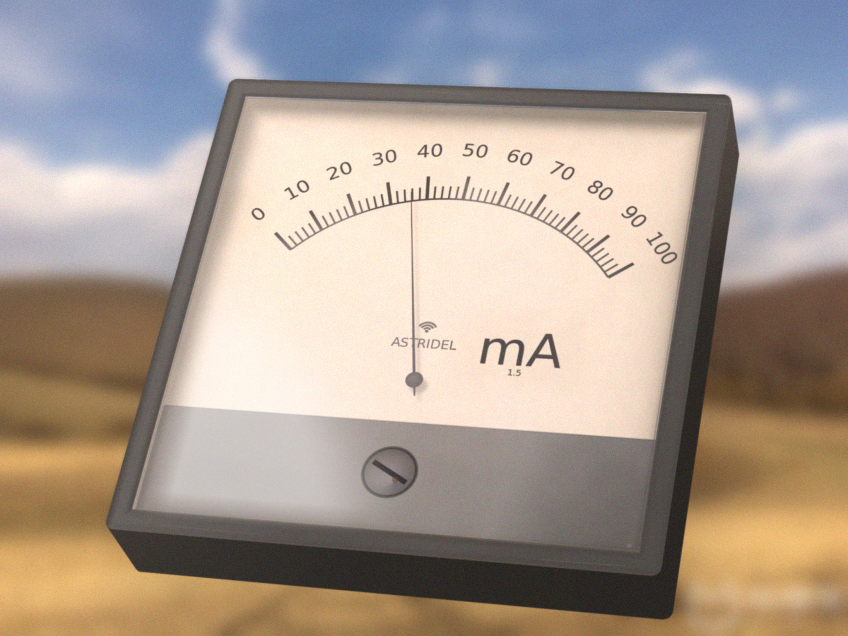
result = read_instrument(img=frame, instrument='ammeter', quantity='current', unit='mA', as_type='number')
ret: 36 mA
